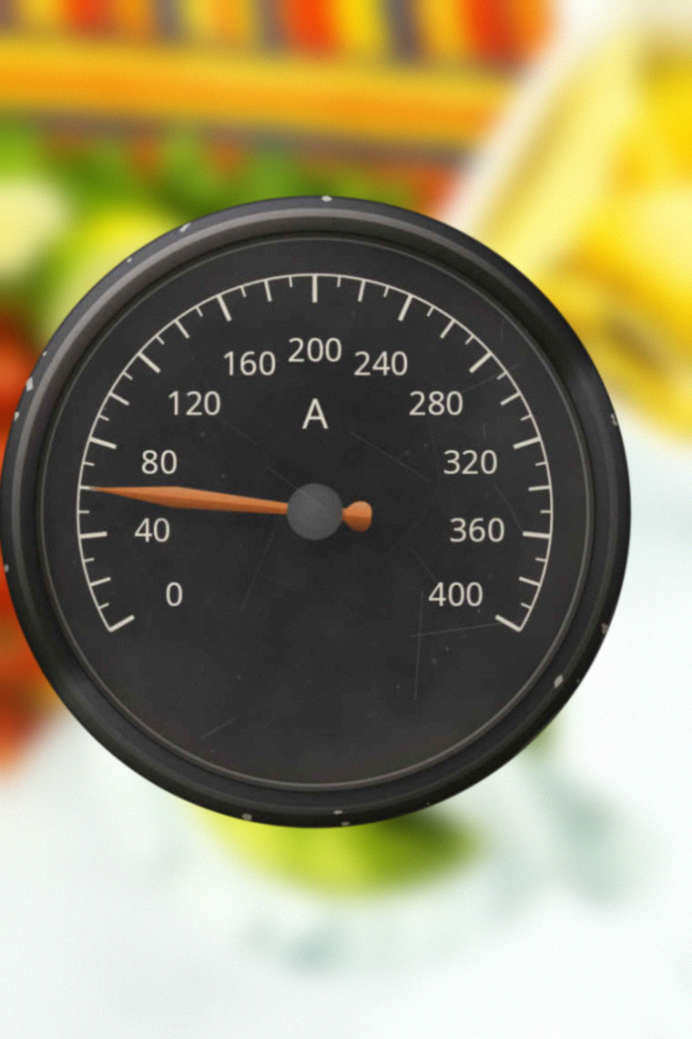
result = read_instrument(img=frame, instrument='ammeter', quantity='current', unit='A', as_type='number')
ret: 60 A
